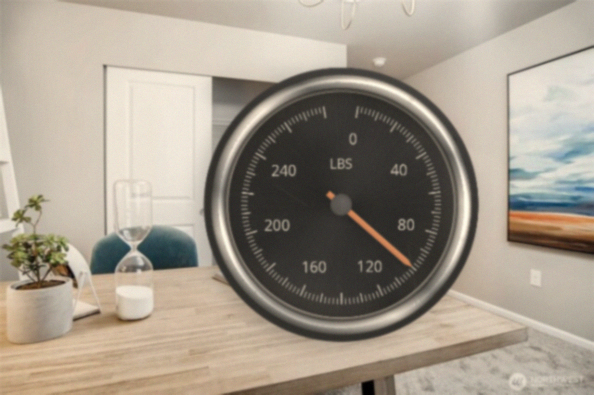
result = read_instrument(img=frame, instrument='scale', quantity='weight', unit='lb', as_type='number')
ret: 100 lb
